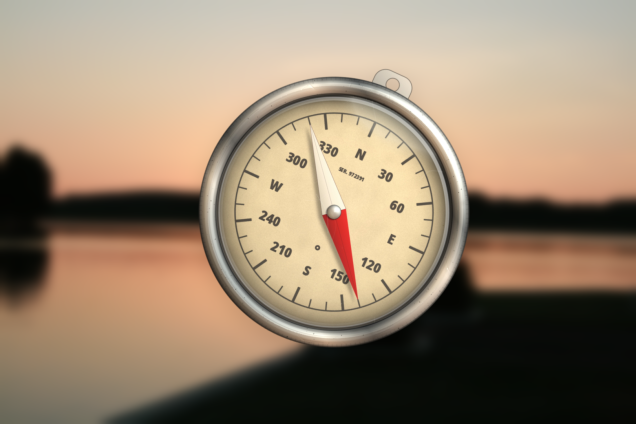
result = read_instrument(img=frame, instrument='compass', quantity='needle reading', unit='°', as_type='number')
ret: 140 °
